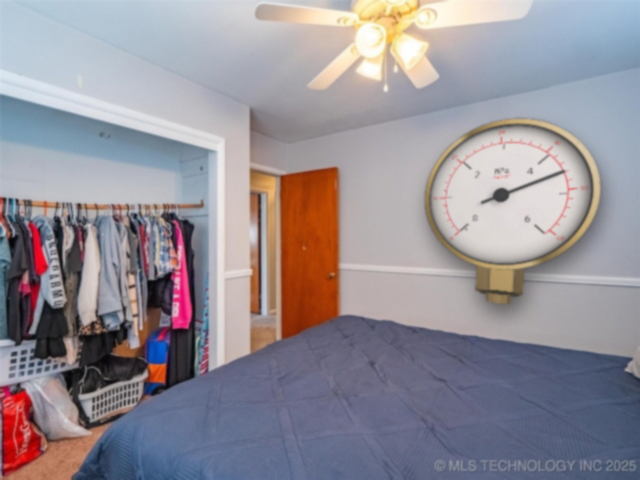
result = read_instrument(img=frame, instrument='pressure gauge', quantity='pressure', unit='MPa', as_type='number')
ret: 4.5 MPa
